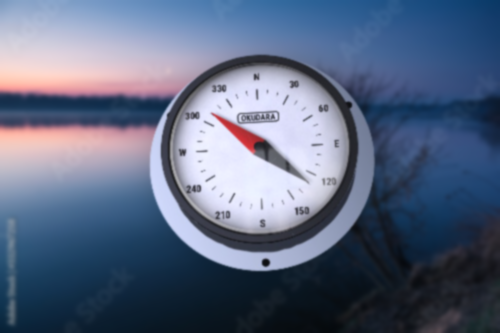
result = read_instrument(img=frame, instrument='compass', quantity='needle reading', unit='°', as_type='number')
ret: 310 °
